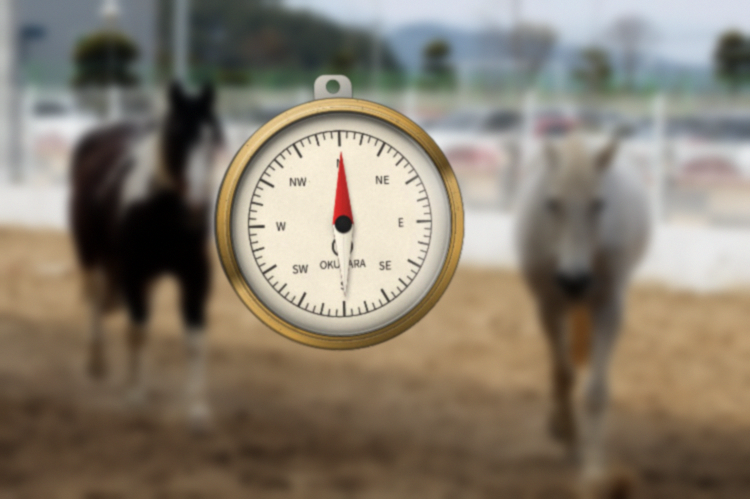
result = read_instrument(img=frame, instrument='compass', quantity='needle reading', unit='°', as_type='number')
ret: 0 °
